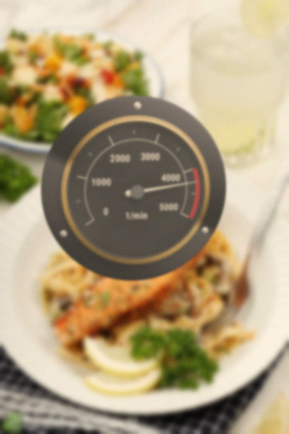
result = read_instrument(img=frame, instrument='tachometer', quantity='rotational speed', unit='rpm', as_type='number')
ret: 4250 rpm
